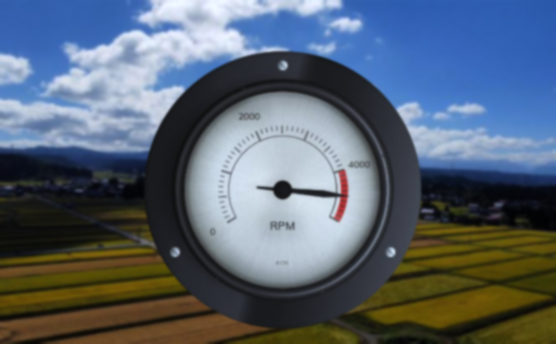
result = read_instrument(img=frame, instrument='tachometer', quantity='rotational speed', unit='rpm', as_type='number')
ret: 4500 rpm
